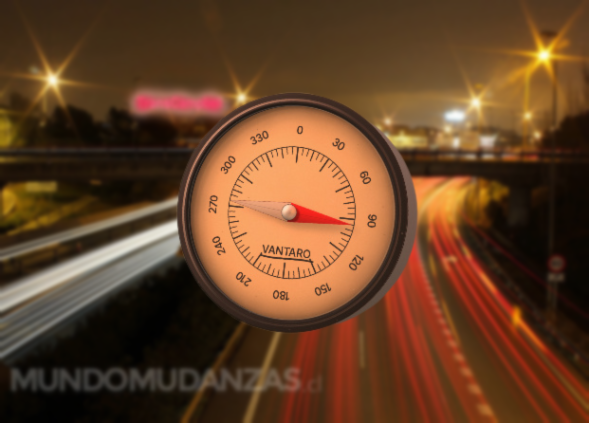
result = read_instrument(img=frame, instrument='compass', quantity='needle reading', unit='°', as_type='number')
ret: 95 °
